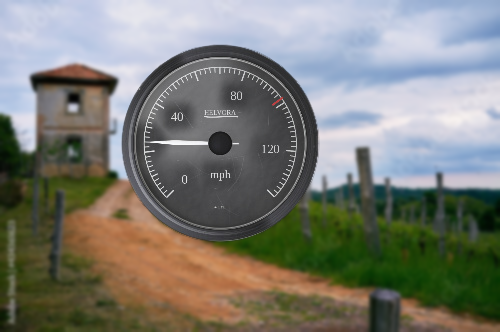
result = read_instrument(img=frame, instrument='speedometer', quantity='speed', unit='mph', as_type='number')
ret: 24 mph
